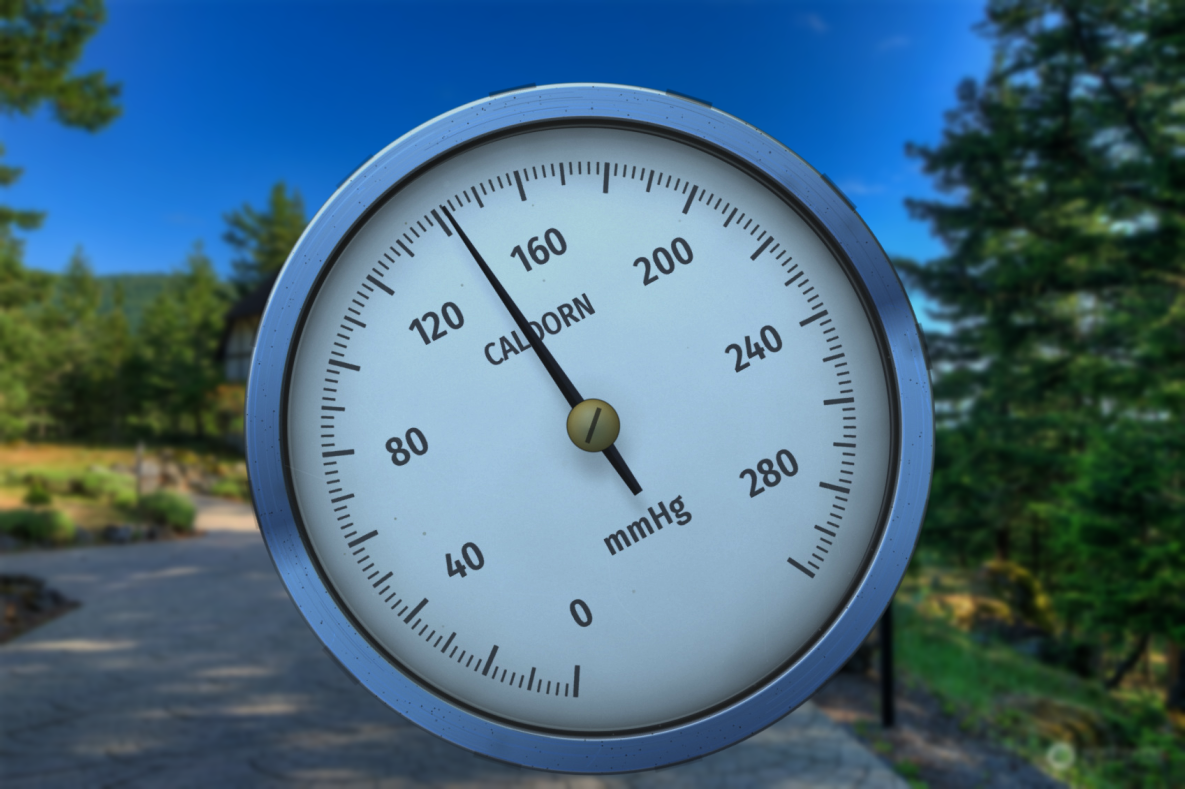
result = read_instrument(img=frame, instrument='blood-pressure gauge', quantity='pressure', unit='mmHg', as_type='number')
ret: 142 mmHg
